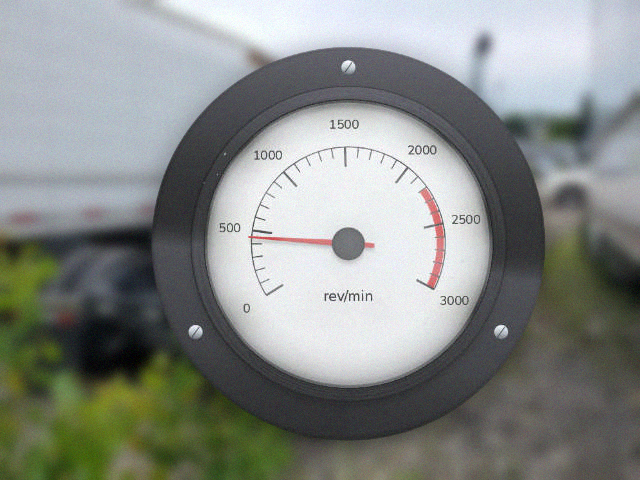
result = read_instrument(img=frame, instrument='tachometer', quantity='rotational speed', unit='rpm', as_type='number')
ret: 450 rpm
